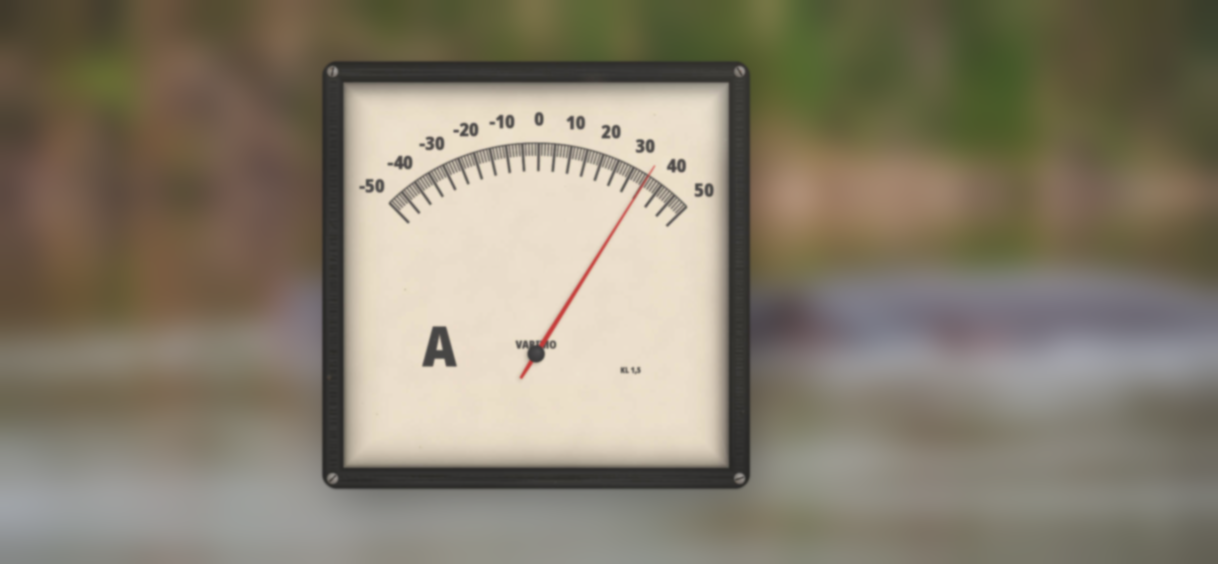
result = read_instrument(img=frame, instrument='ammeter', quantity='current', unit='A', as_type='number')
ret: 35 A
